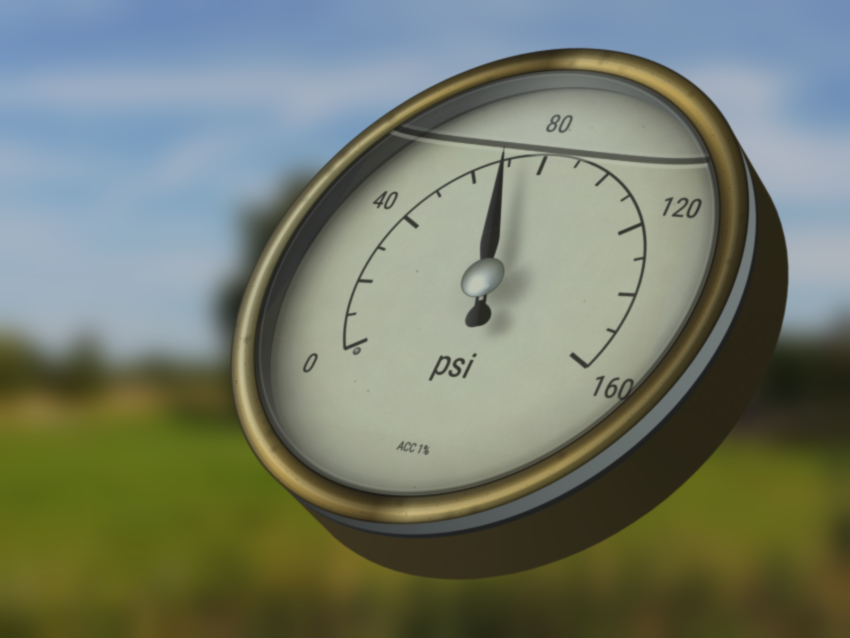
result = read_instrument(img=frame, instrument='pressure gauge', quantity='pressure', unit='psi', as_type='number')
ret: 70 psi
